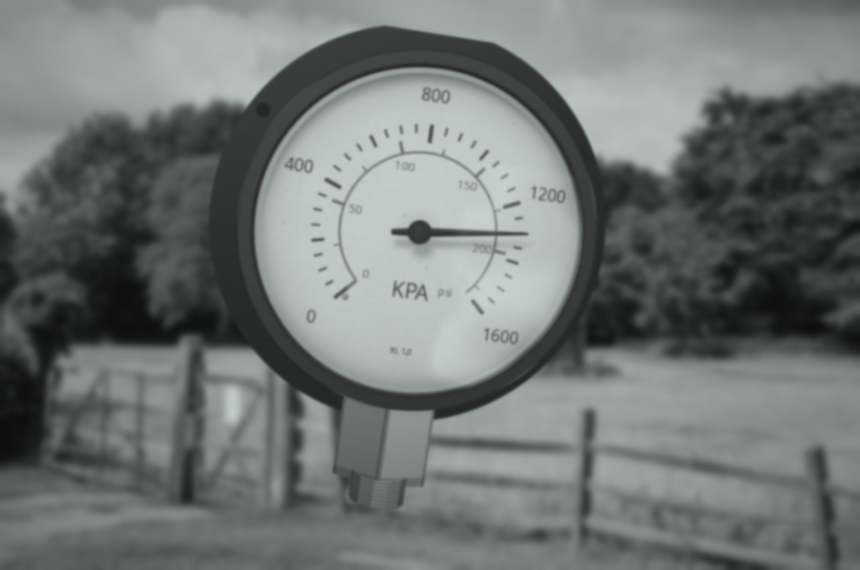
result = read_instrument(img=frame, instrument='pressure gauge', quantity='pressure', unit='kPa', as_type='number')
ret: 1300 kPa
